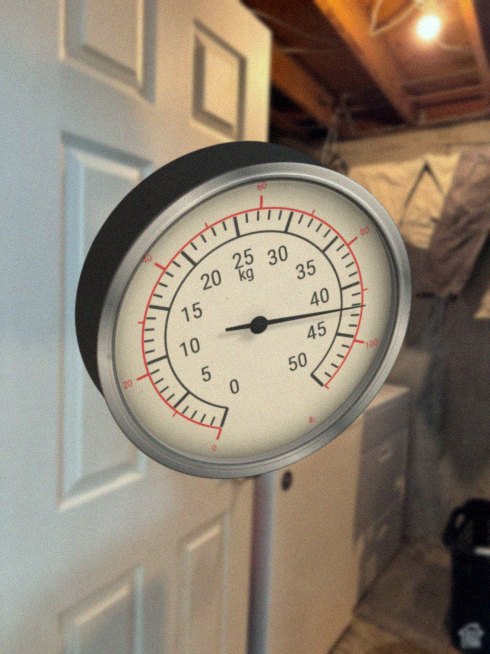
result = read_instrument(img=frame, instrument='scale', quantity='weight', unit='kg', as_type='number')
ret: 42 kg
